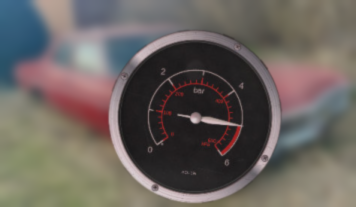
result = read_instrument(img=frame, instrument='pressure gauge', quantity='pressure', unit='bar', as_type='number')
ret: 5 bar
